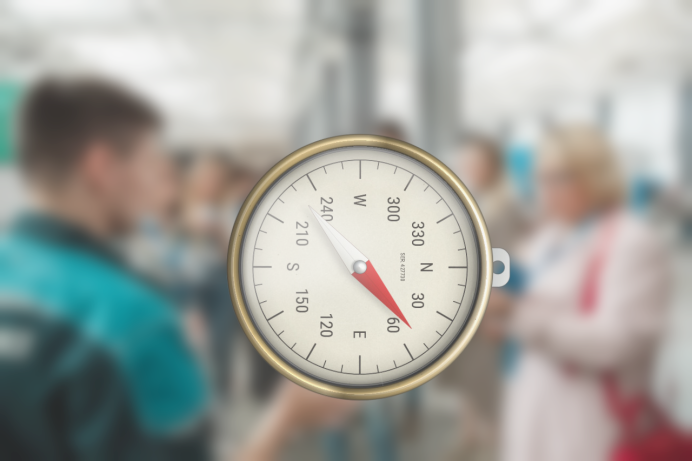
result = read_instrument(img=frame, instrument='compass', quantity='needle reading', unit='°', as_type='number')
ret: 50 °
